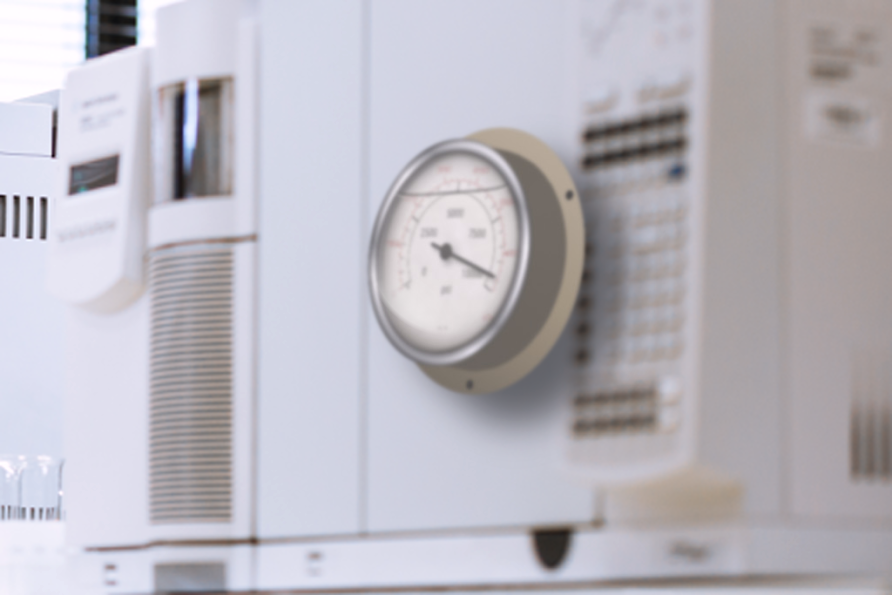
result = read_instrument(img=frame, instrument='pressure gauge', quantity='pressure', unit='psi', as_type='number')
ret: 9500 psi
